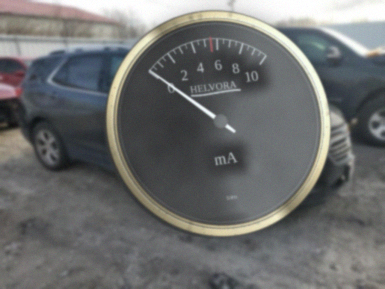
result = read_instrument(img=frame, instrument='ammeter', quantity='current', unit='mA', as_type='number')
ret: 0 mA
